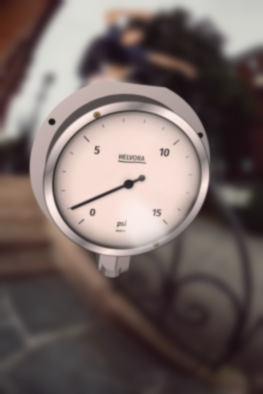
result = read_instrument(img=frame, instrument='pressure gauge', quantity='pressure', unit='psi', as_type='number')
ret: 1 psi
